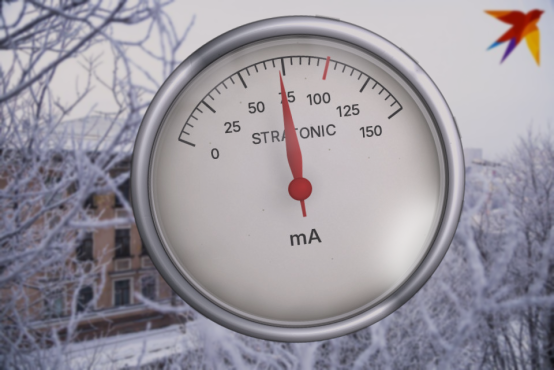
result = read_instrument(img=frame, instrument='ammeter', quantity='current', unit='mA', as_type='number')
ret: 72.5 mA
